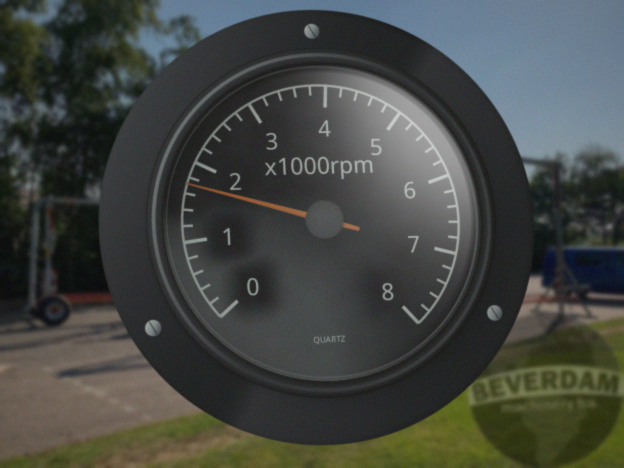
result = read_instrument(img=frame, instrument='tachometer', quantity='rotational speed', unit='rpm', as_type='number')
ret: 1700 rpm
